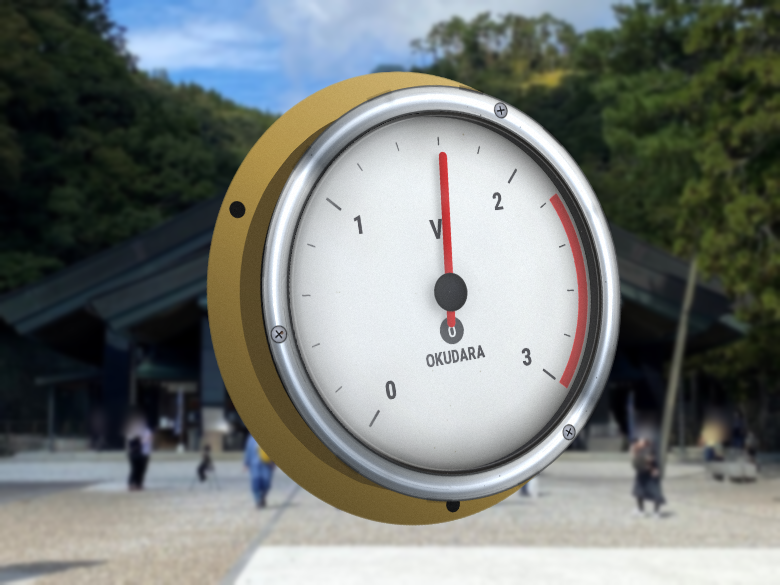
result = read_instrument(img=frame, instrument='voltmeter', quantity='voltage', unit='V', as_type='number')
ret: 1.6 V
